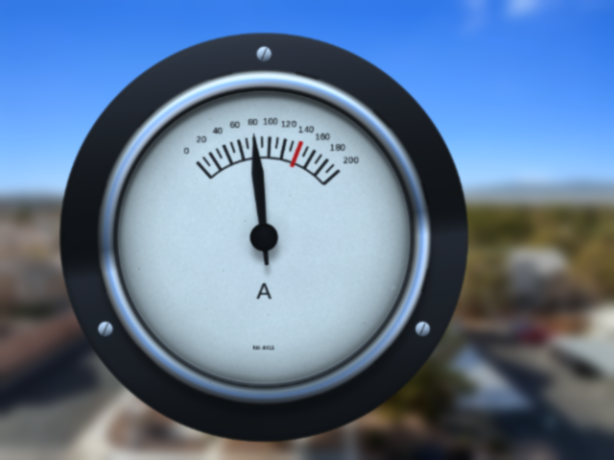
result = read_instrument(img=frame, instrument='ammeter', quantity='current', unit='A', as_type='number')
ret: 80 A
